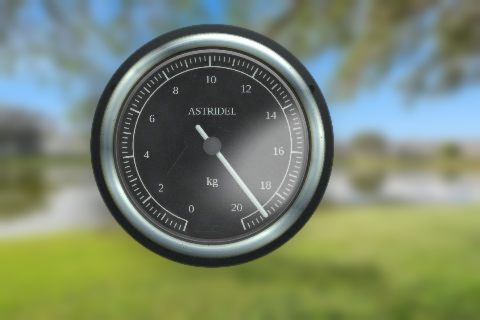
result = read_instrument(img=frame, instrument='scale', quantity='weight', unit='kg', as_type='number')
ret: 19 kg
